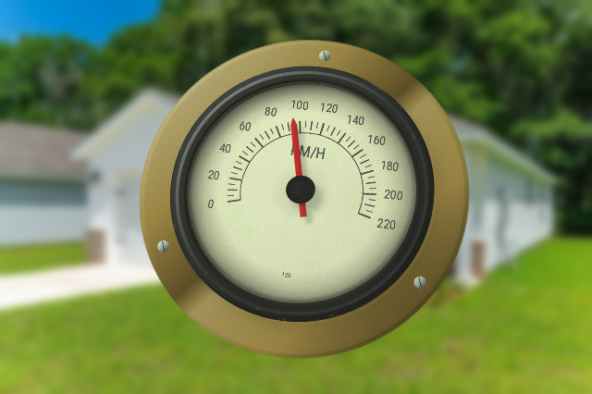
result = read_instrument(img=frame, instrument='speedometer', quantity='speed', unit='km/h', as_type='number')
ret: 95 km/h
